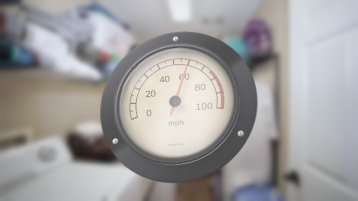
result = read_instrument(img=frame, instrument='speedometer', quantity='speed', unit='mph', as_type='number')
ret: 60 mph
